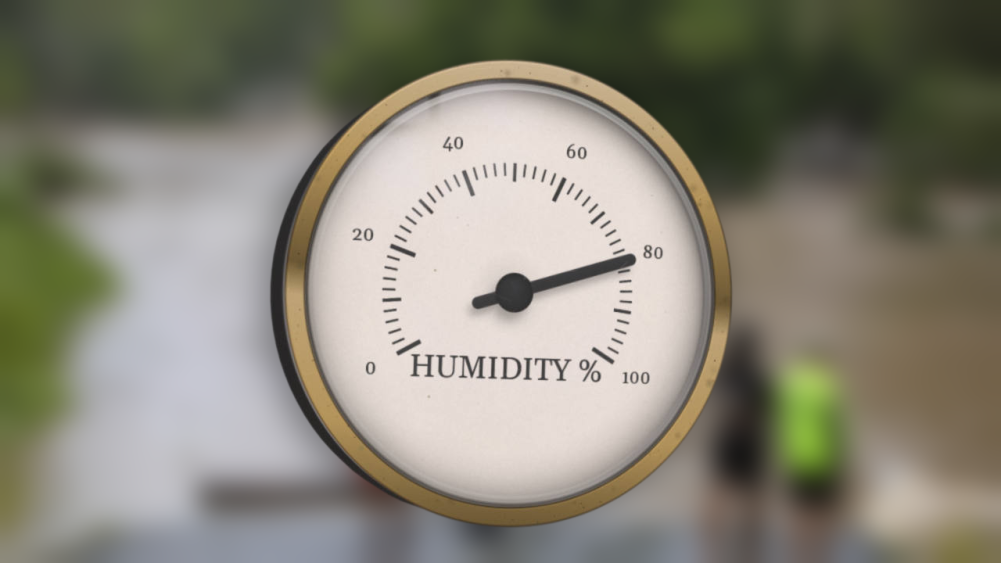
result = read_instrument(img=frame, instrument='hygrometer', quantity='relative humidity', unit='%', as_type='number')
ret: 80 %
